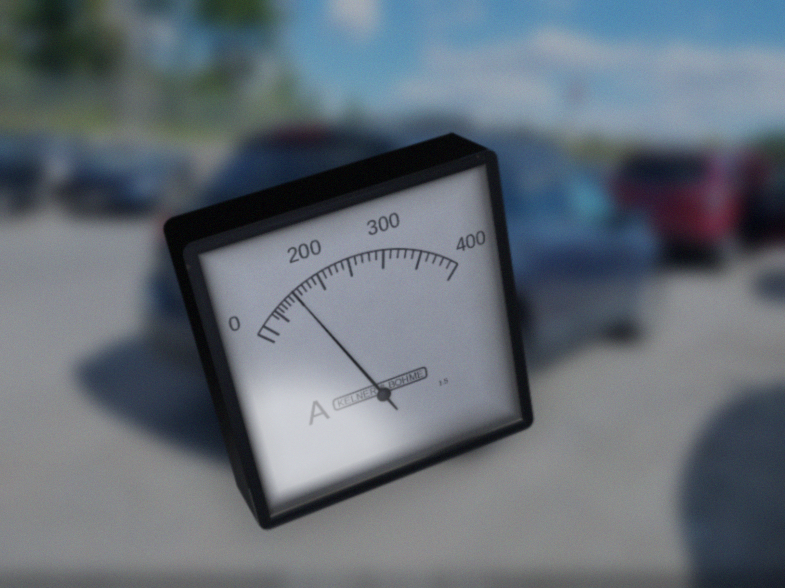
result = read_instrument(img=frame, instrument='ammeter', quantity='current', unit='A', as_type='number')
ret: 150 A
